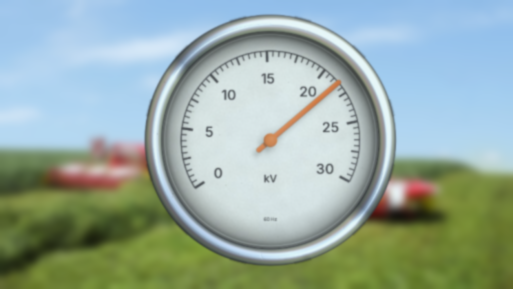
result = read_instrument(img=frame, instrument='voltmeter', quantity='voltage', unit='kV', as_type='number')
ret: 21.5 kV
